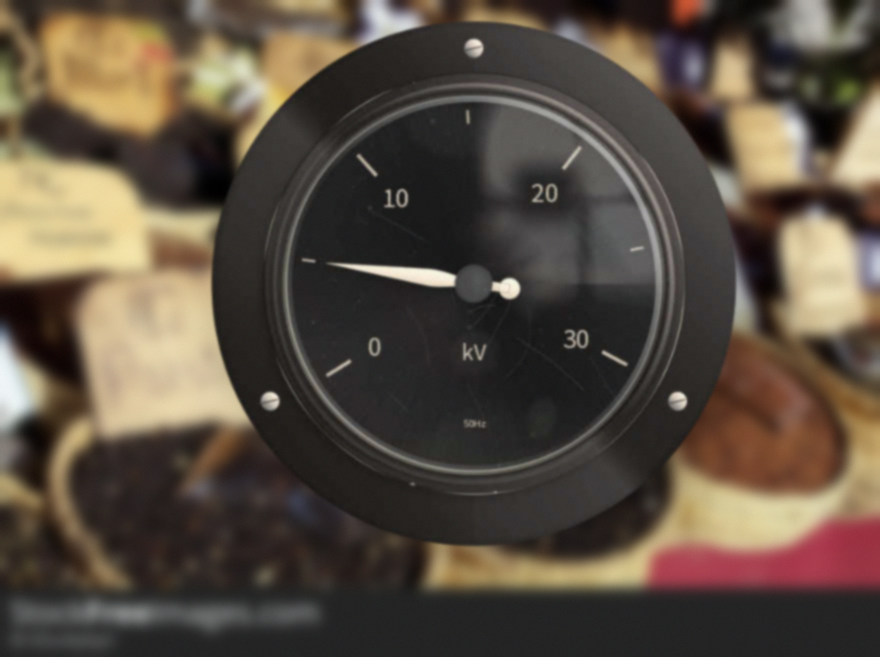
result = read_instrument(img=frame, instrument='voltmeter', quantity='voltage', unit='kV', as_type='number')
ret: 5 kV
